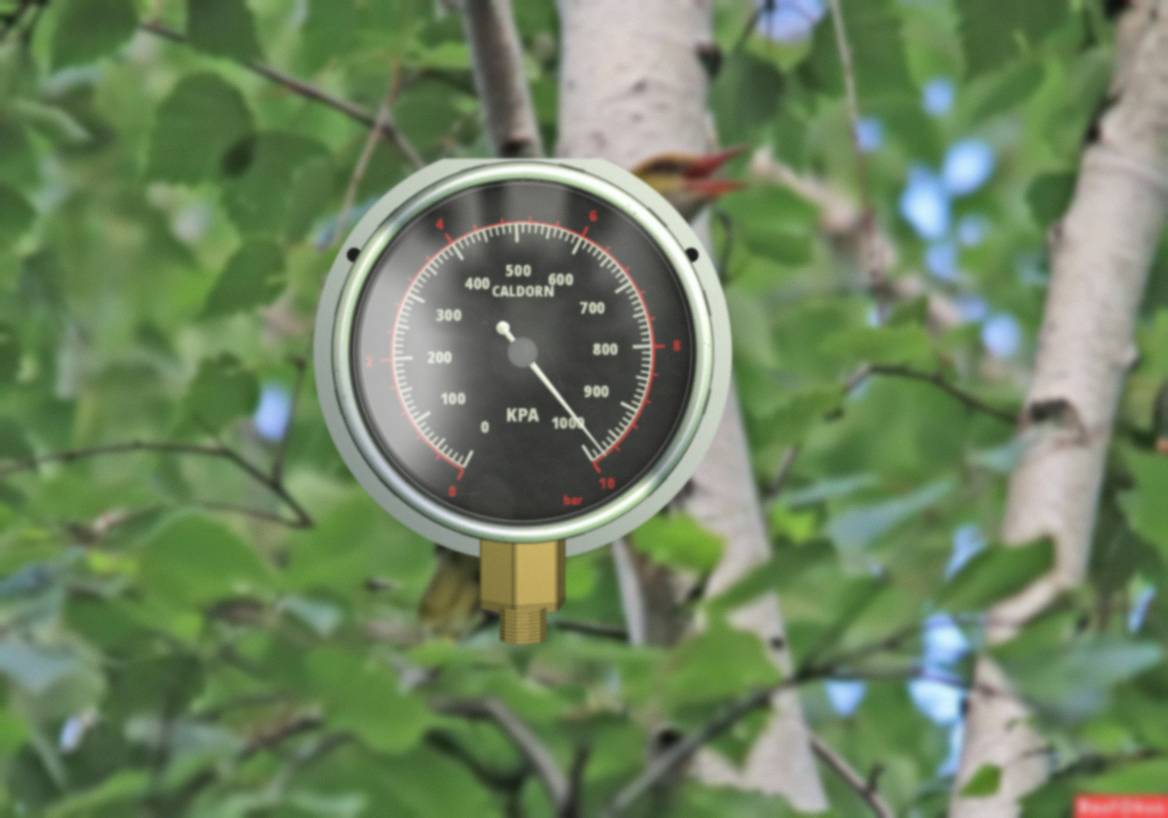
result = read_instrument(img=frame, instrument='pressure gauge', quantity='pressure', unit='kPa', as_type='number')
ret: 980 kPa
